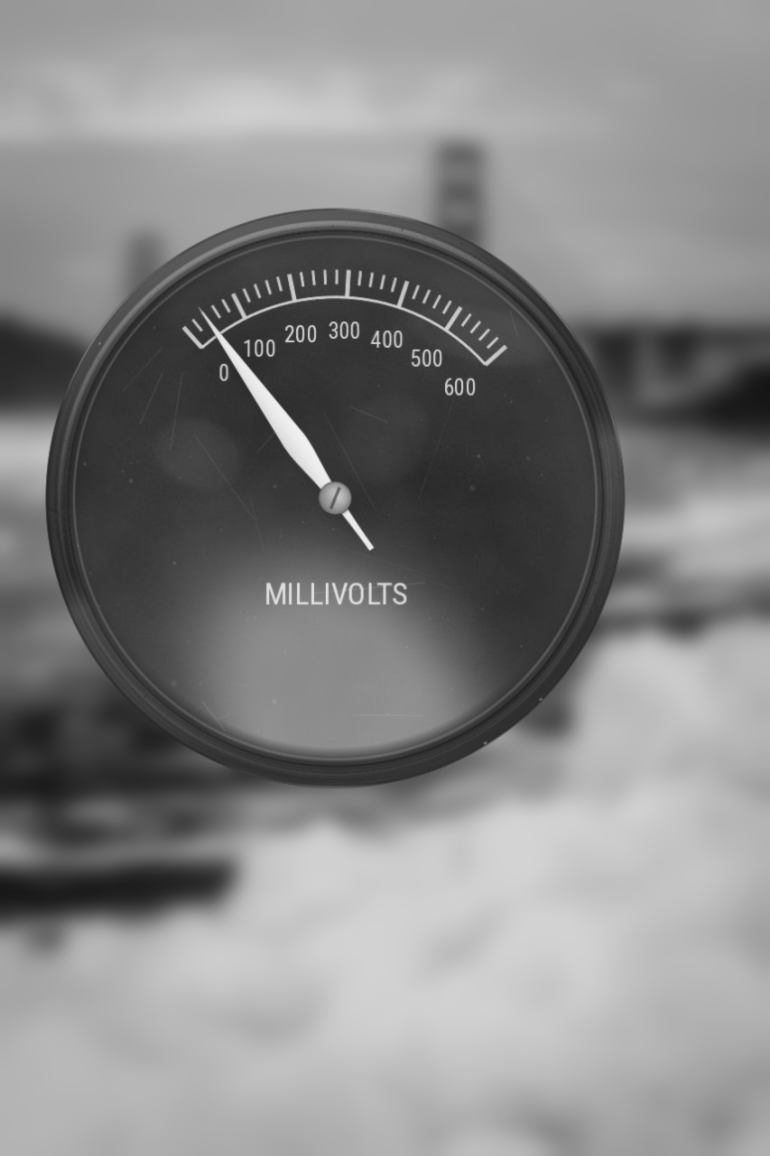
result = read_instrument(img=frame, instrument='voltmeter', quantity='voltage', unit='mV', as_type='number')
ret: 40 mV
